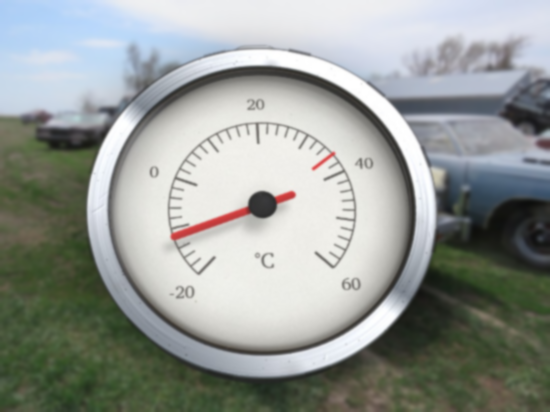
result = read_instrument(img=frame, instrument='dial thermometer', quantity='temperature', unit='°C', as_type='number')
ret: -12 °C
